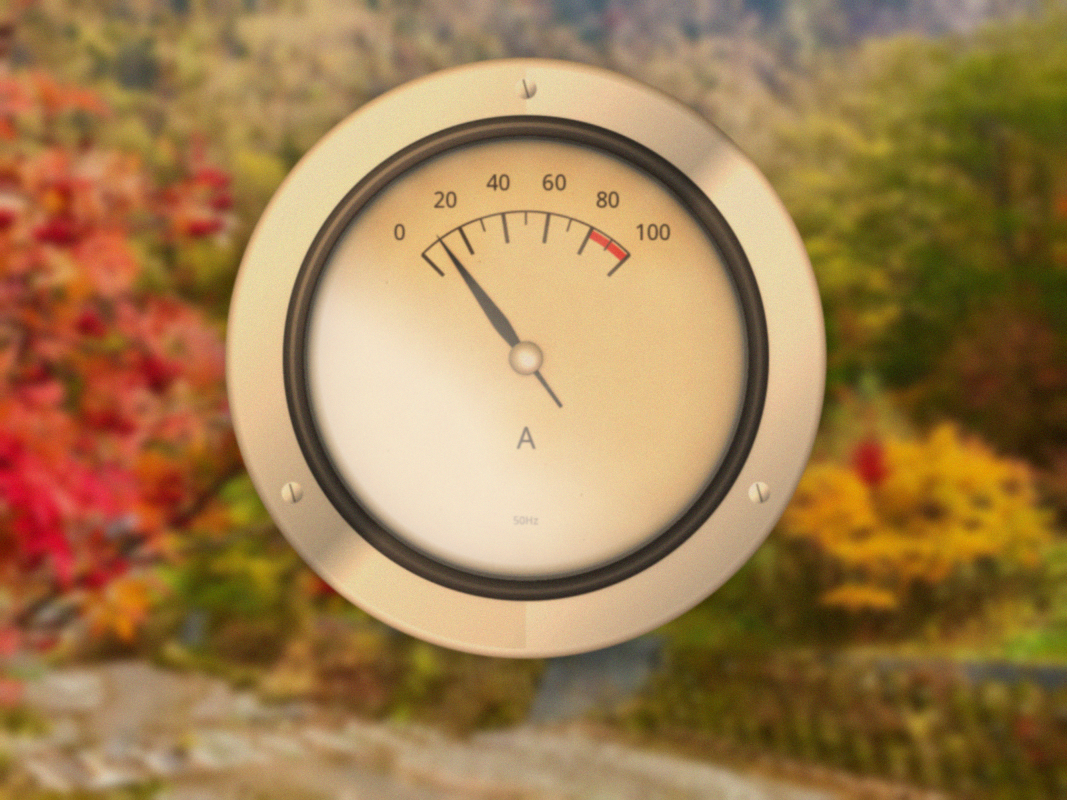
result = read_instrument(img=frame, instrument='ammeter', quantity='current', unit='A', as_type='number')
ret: 10 A
